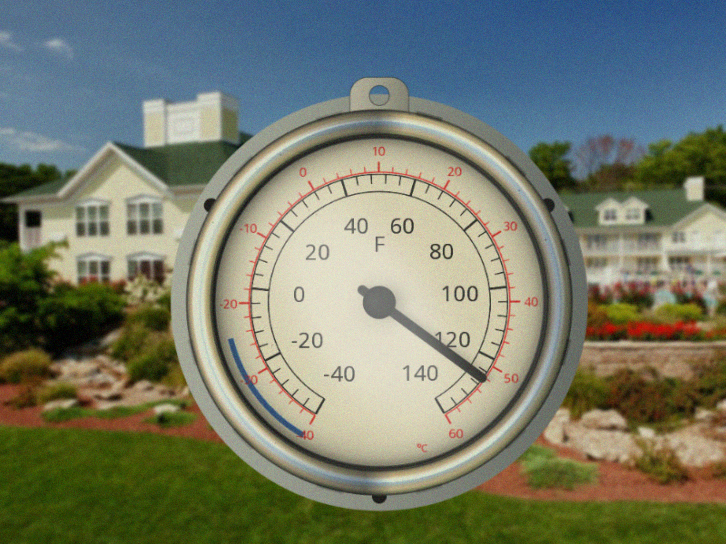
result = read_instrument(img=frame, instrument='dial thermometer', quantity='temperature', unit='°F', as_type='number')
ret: 126 °F
